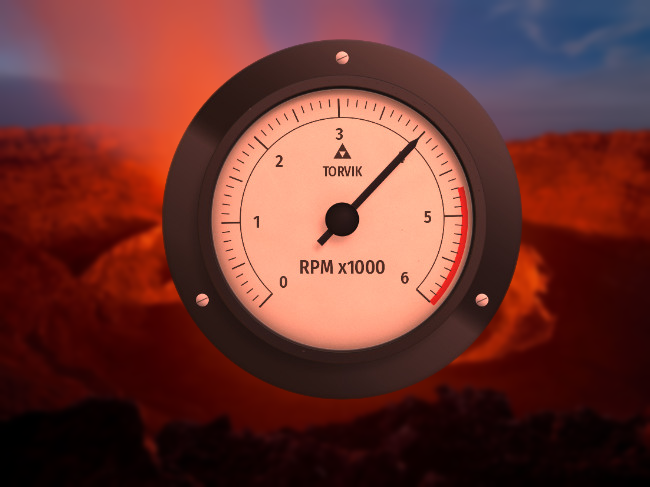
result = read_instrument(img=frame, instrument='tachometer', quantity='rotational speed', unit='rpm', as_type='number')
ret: 4000 rpm
